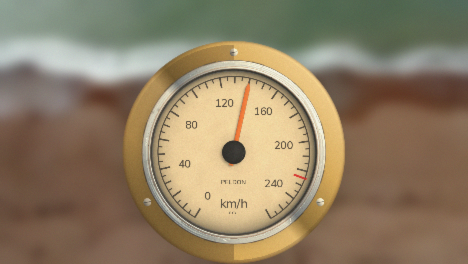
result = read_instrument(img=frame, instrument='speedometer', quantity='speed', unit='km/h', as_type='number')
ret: 140 km/h
